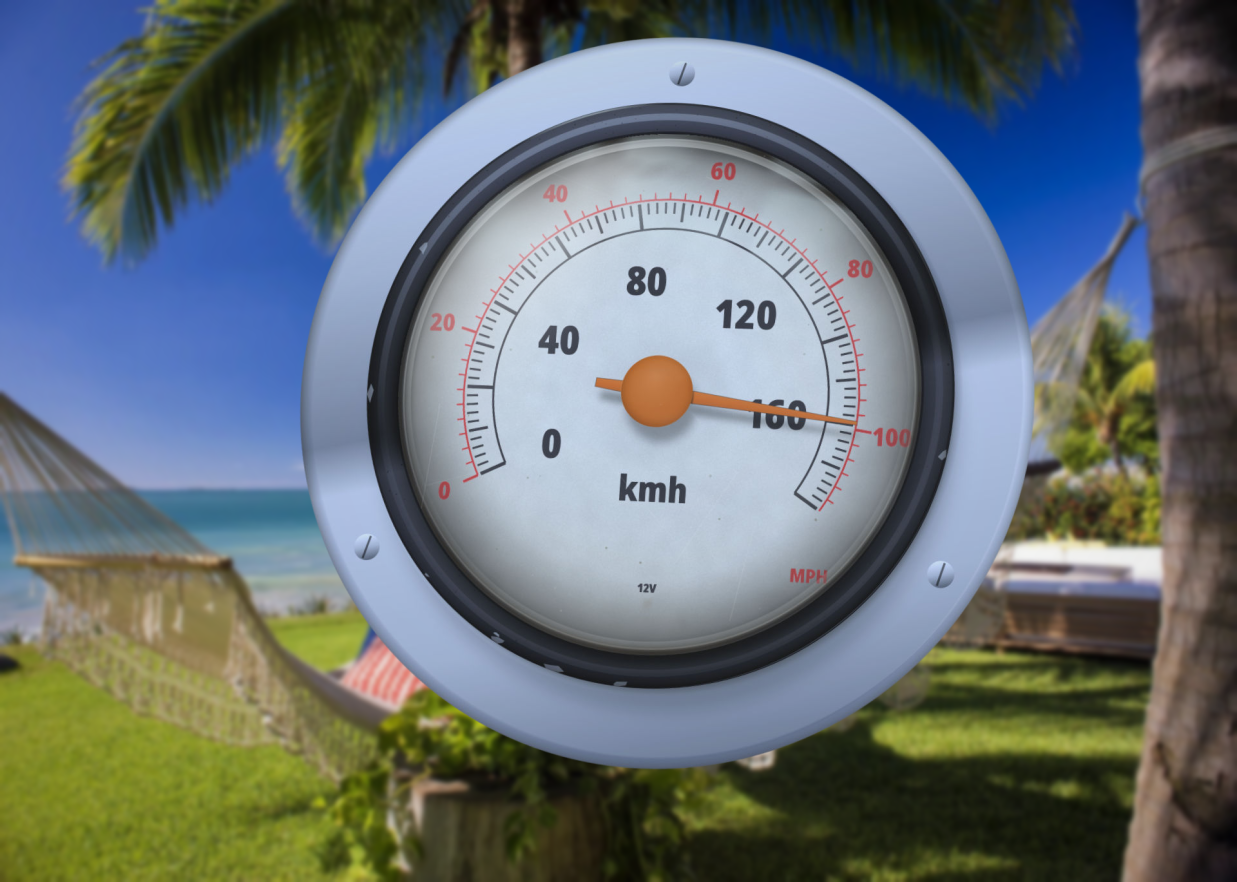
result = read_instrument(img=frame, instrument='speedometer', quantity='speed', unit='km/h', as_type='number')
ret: 160 km/h
